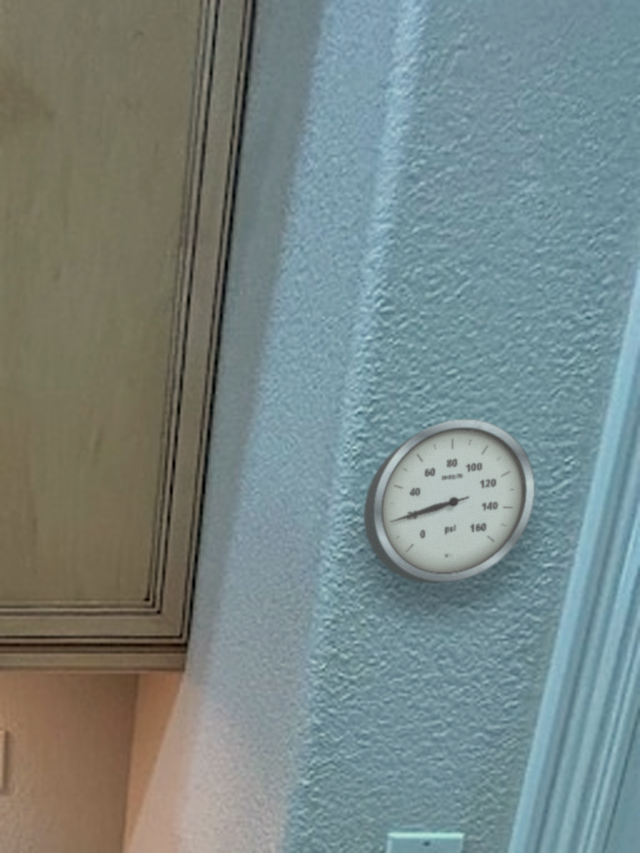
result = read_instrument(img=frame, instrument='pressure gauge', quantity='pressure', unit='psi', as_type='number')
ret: 20 psi
